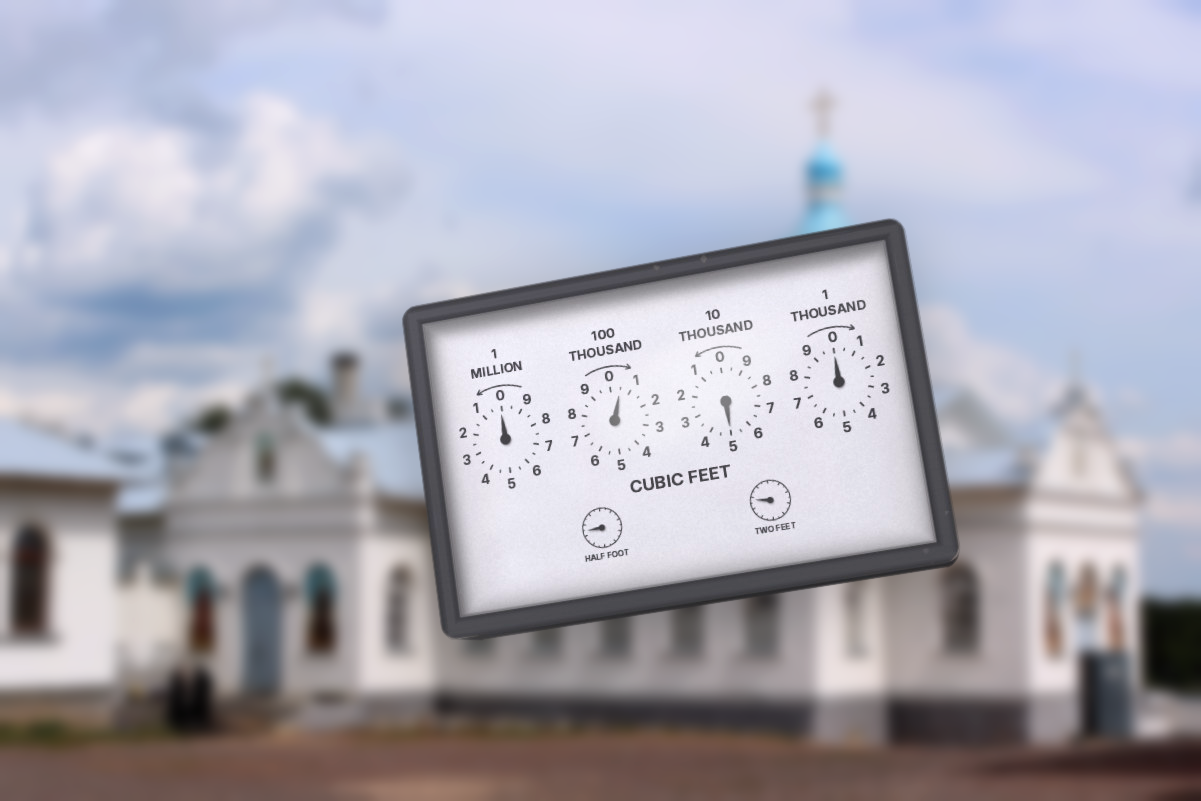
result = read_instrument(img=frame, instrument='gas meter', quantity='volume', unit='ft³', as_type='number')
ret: 5000 ft³
